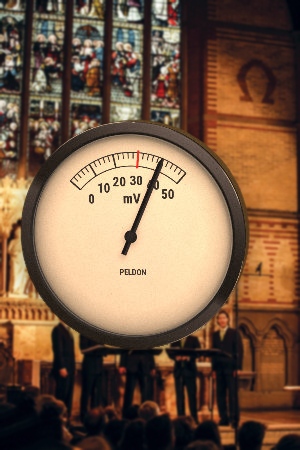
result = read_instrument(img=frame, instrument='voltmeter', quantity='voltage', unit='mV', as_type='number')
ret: 40 mV
